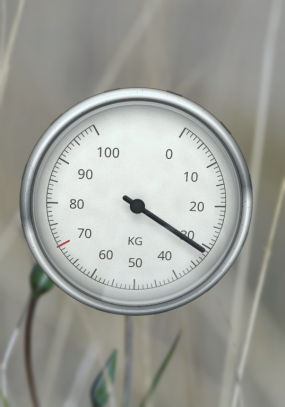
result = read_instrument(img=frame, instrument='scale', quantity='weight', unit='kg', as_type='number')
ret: 31 kg
